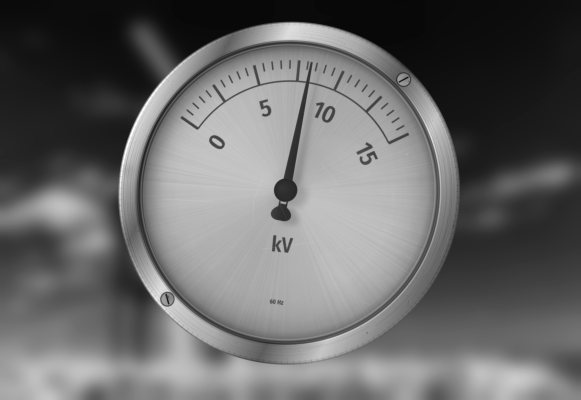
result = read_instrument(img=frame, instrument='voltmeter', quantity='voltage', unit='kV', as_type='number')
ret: 8.25 kV
